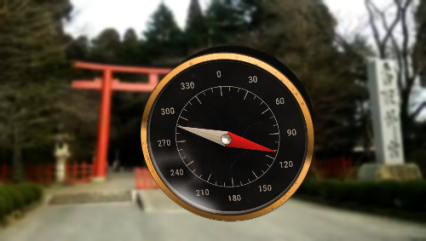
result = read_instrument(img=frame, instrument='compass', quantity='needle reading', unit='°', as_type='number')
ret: 110 °
